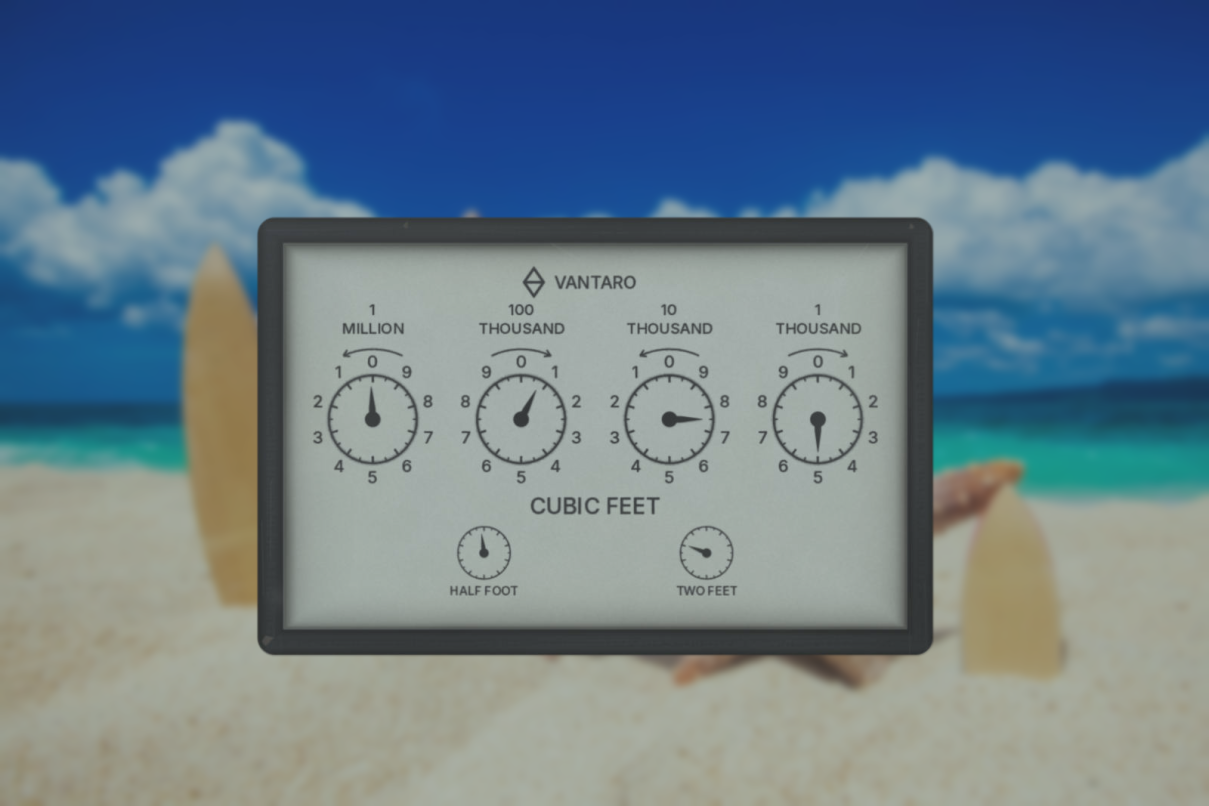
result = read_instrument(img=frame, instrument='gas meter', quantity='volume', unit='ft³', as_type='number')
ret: 7500 ft³
